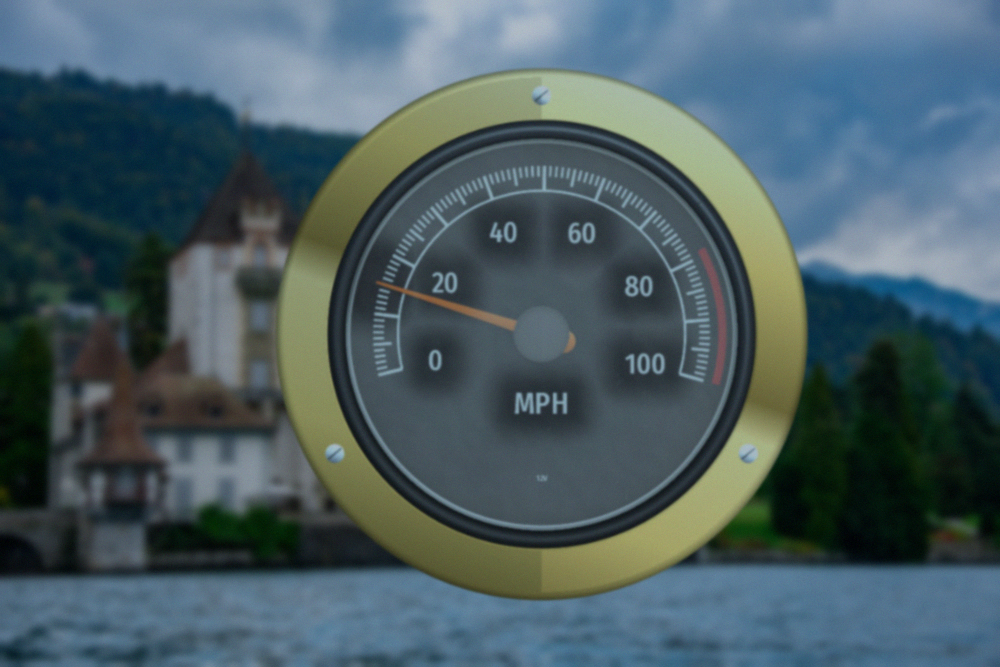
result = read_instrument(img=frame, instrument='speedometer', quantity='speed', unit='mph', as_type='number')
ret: 15 mph
